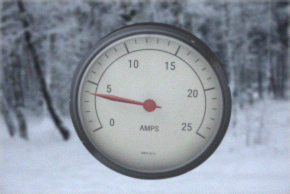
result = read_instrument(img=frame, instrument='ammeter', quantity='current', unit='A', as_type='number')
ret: 4 A
